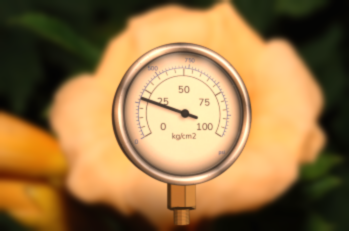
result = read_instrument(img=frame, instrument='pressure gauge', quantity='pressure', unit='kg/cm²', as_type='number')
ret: 20 kg/cm²
